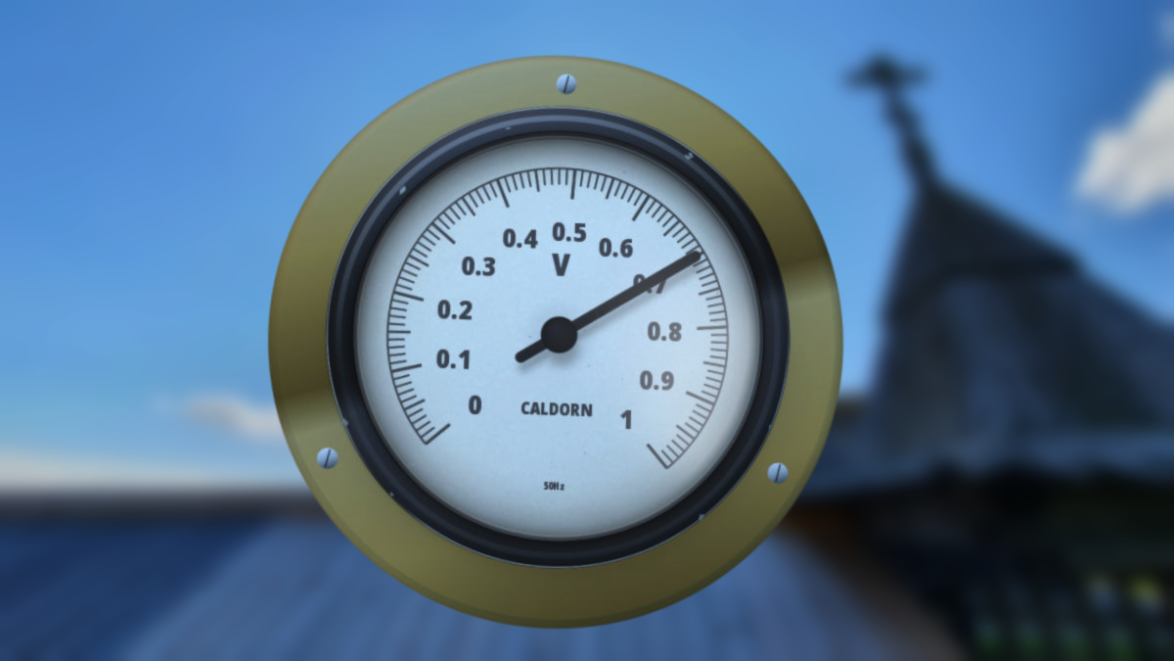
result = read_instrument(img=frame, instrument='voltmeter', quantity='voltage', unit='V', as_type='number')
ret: 0.7 V
